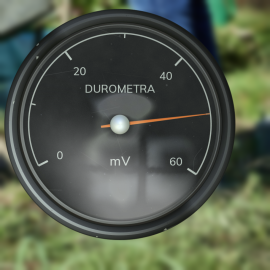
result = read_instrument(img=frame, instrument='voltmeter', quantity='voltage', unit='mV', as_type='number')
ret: 50 mV
